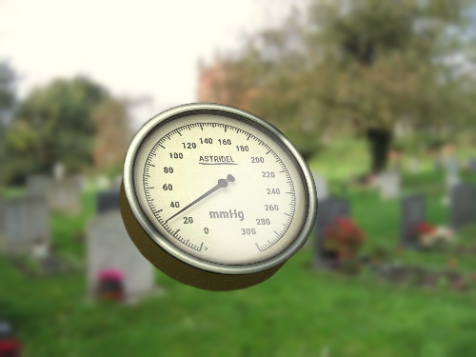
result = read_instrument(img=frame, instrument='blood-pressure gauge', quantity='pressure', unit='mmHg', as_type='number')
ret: 30 mmHg
